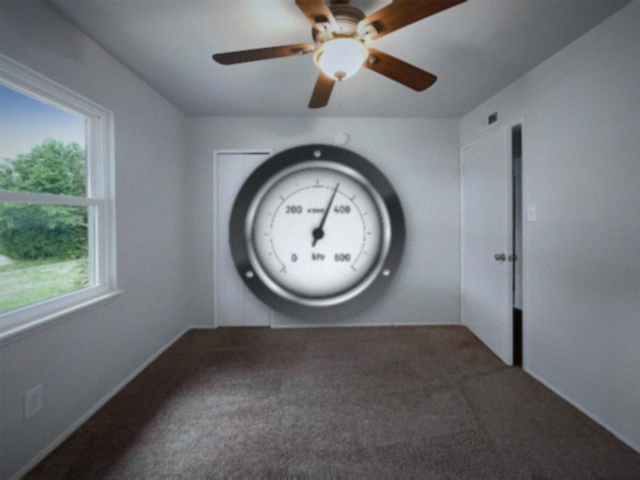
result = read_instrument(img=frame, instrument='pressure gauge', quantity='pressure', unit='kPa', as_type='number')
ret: 350 kPa
